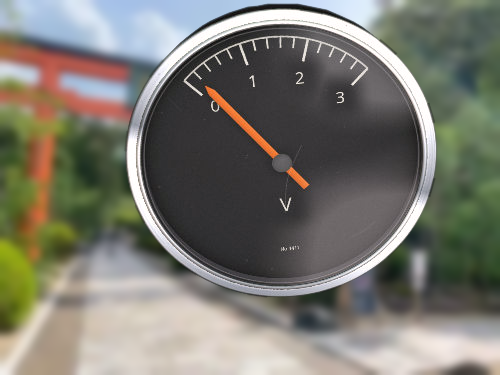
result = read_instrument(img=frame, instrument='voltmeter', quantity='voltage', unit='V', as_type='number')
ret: 0.2 V
